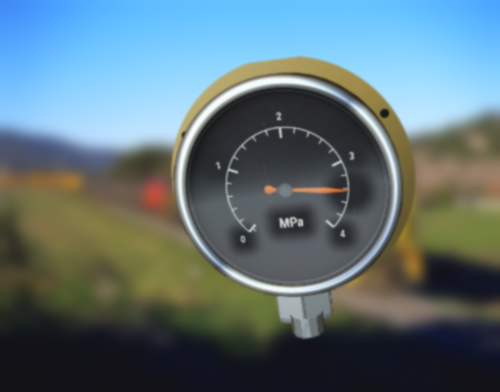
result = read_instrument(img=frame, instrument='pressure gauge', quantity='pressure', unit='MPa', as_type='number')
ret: 3.4 MPa
